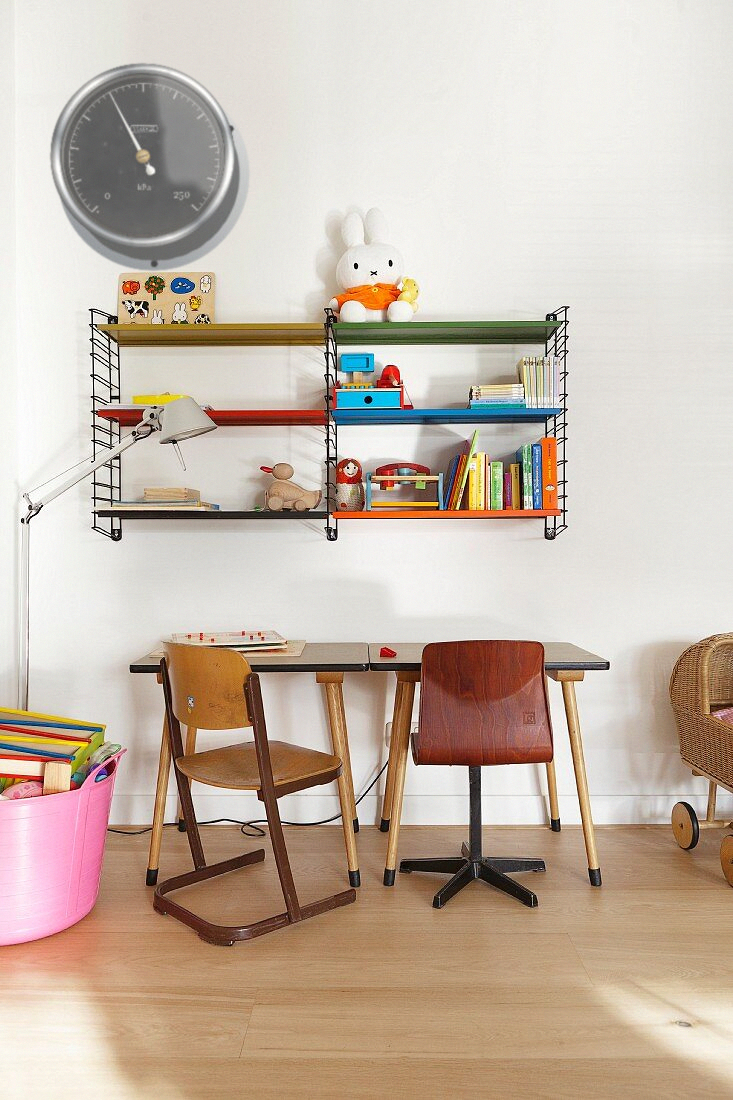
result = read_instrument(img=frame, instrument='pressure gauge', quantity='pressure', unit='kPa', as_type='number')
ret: 100 kPa
